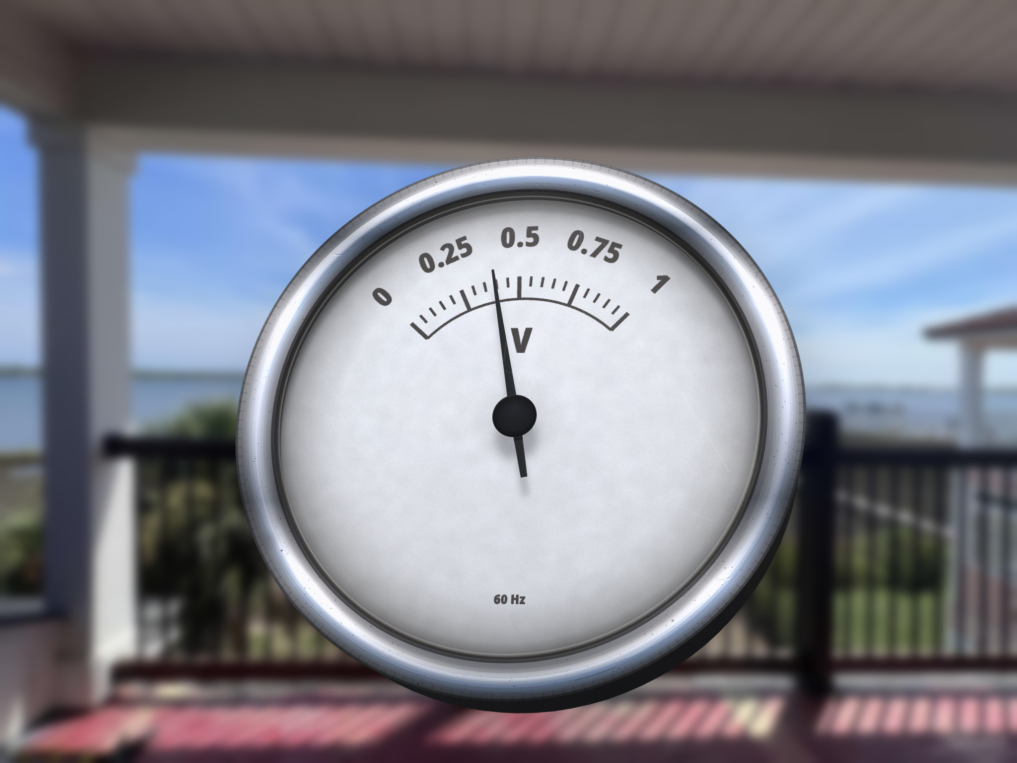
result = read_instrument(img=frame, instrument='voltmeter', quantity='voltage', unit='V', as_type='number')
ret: 0.4 V
